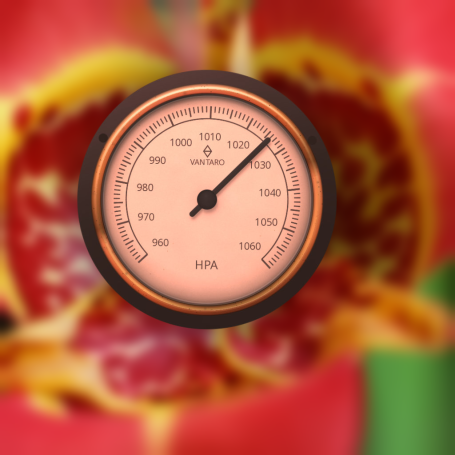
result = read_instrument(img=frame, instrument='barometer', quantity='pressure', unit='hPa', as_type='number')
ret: 1026 hPa
